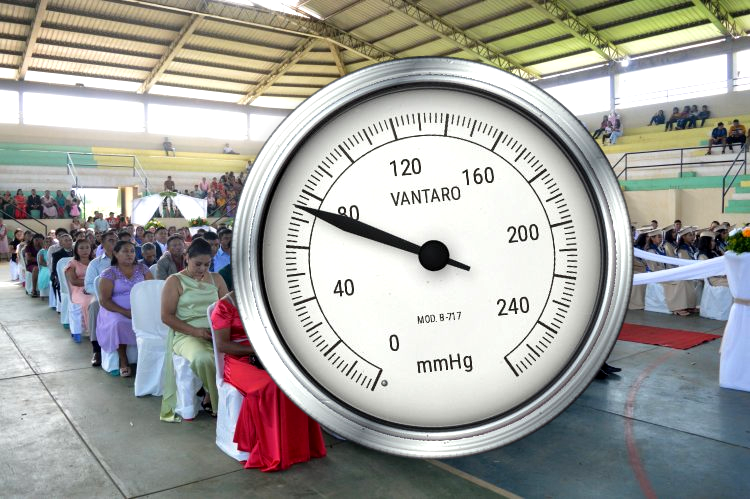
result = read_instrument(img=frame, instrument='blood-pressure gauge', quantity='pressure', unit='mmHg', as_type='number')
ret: 74 mmHg
